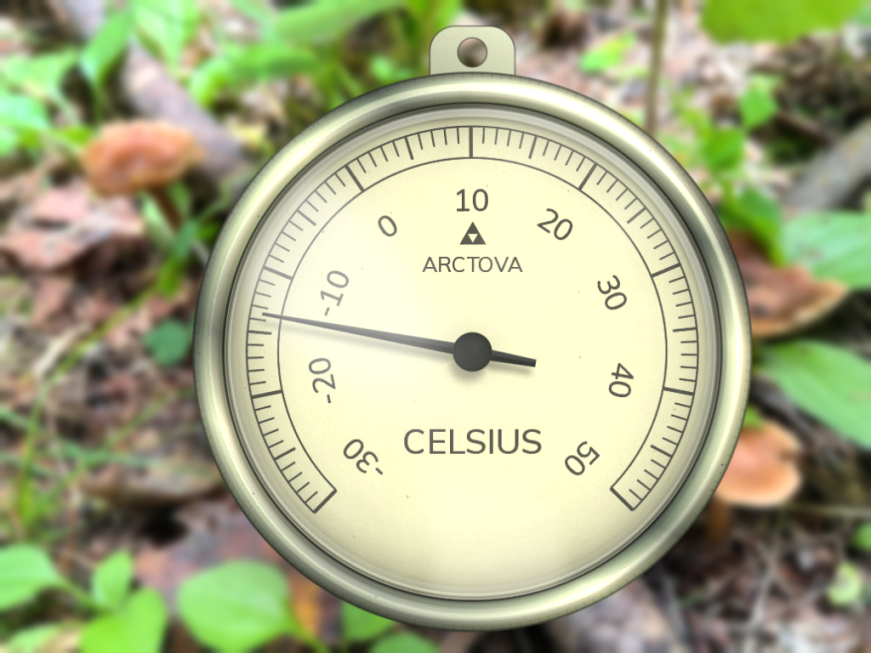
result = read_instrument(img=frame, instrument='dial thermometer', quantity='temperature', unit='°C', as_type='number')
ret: -13.5 °C
